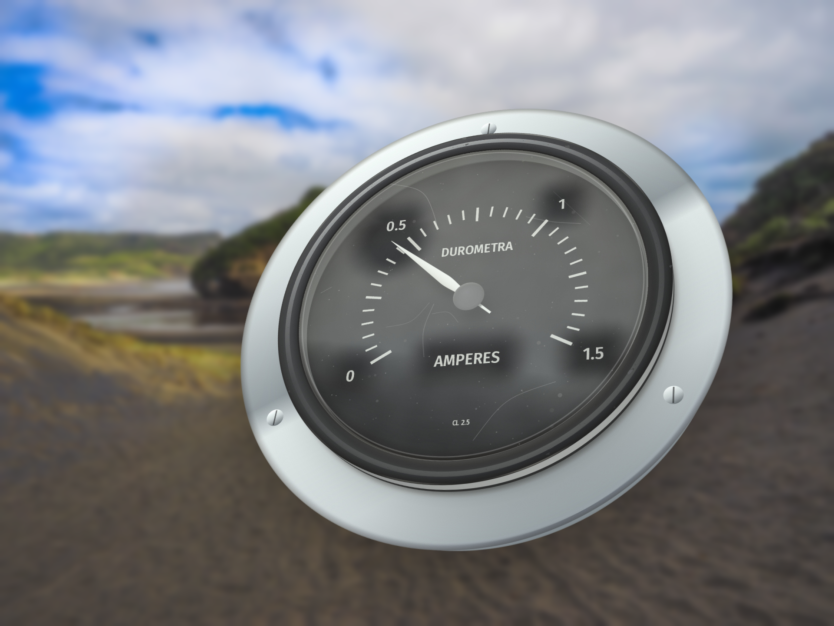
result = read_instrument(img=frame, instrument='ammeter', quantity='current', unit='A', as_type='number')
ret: 0.45 A
